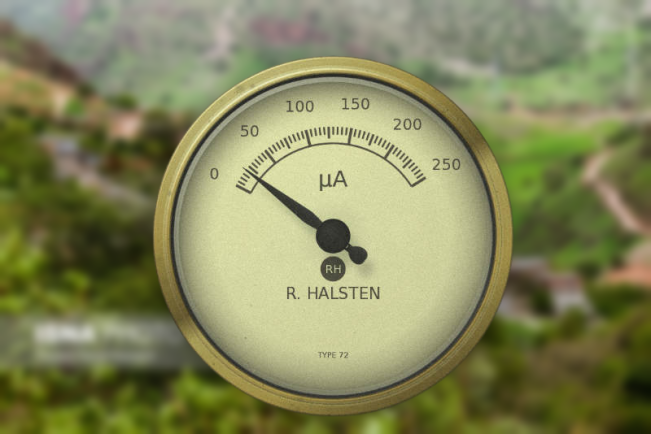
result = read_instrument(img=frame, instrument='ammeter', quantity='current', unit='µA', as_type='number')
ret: 20 µA
